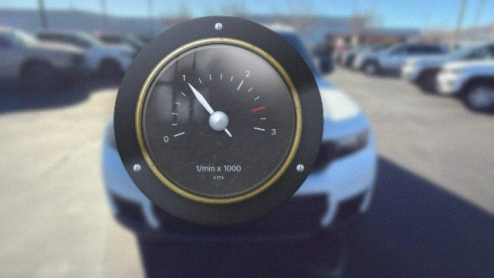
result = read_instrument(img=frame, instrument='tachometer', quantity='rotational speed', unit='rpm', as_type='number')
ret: 1000 rpm
